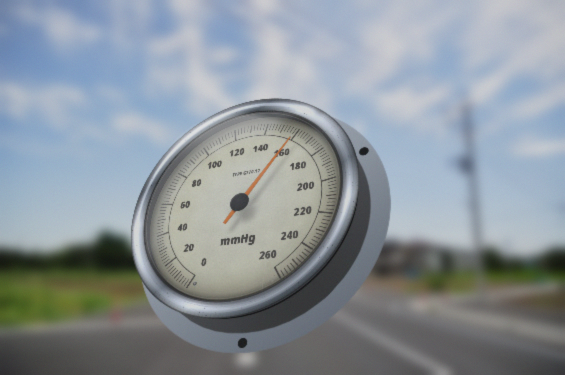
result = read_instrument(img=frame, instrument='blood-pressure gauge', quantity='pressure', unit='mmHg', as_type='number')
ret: 160 mmHg
